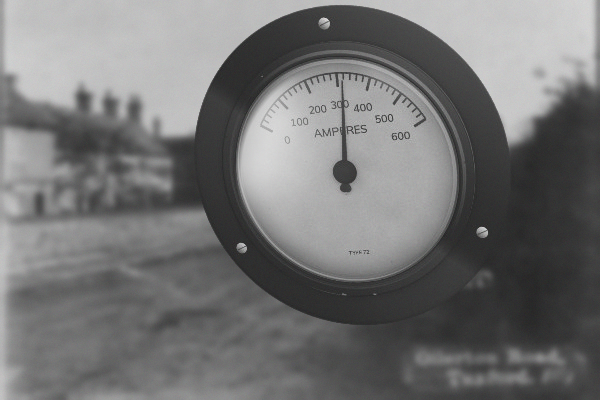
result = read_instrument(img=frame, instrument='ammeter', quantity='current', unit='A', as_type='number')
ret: 320 A
